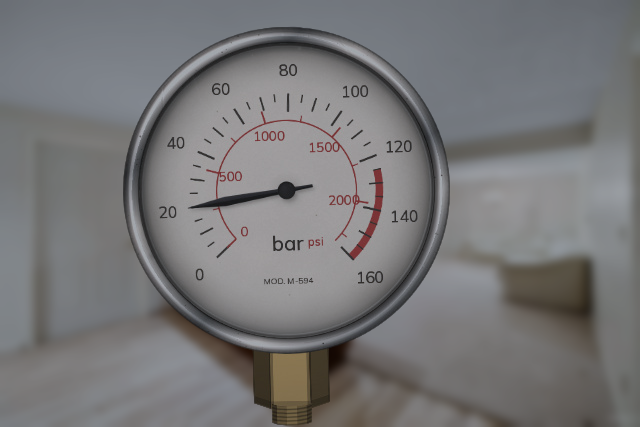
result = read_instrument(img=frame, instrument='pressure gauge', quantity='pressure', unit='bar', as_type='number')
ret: 20 bar
